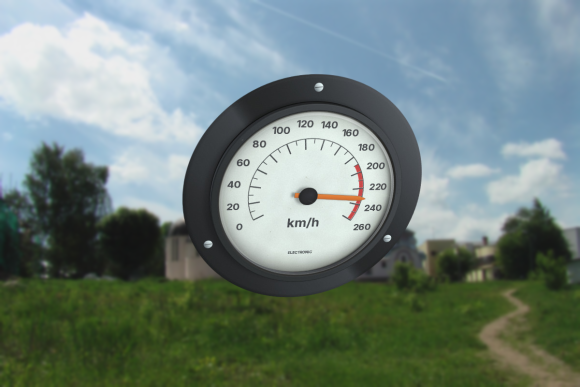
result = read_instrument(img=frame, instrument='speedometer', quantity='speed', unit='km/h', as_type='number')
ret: 230 km/h
